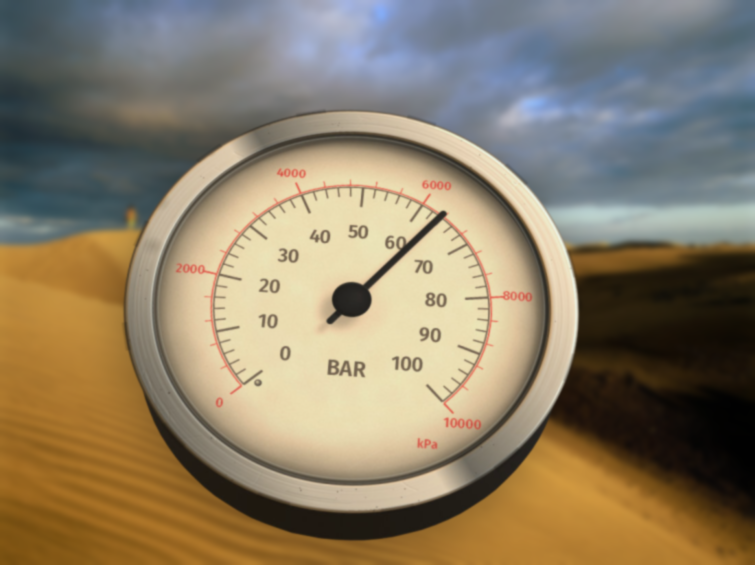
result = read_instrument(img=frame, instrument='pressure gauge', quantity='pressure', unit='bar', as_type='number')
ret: 64 bar
